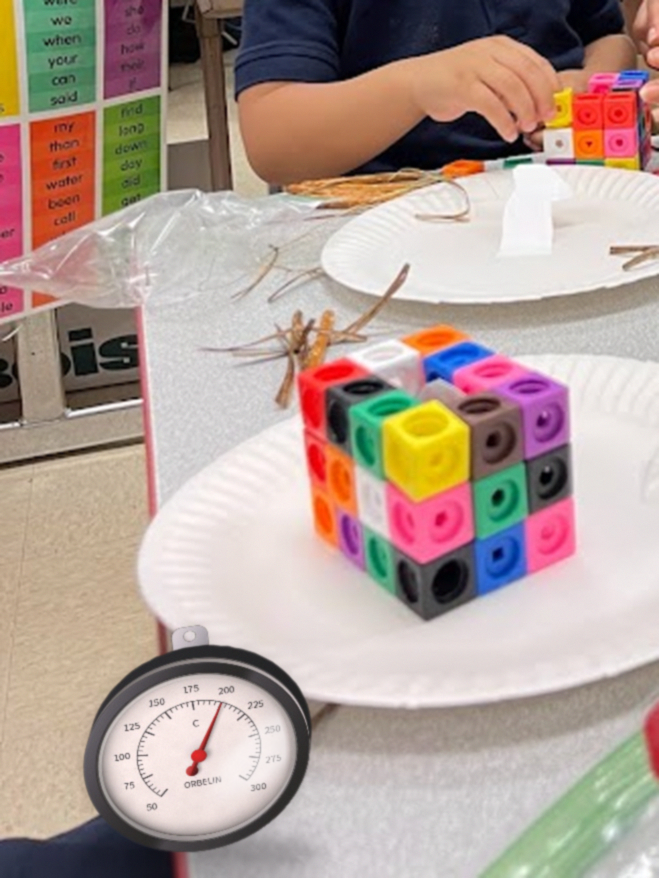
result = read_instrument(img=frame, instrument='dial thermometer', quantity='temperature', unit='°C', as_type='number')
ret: 200 °C
